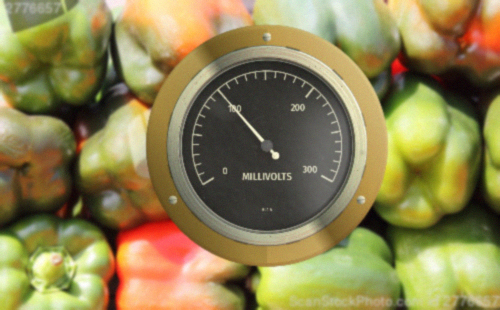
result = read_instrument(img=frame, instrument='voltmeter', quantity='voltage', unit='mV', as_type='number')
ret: 100 mV
